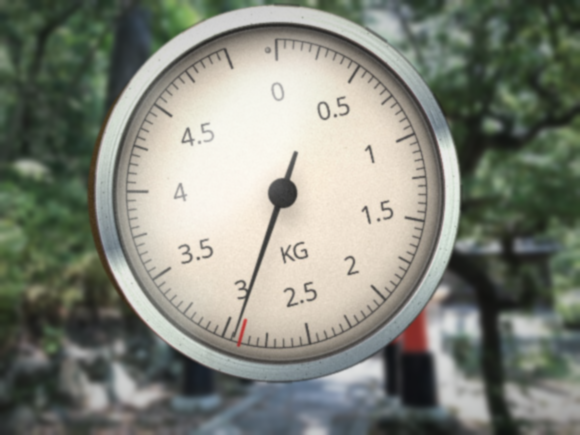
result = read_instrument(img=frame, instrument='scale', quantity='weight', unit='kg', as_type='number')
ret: 2.95 kg
